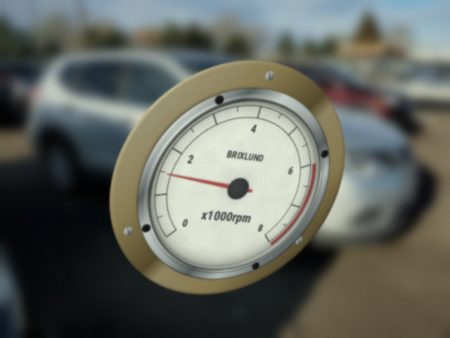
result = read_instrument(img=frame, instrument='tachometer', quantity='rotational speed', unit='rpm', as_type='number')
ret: 1500 rpm
